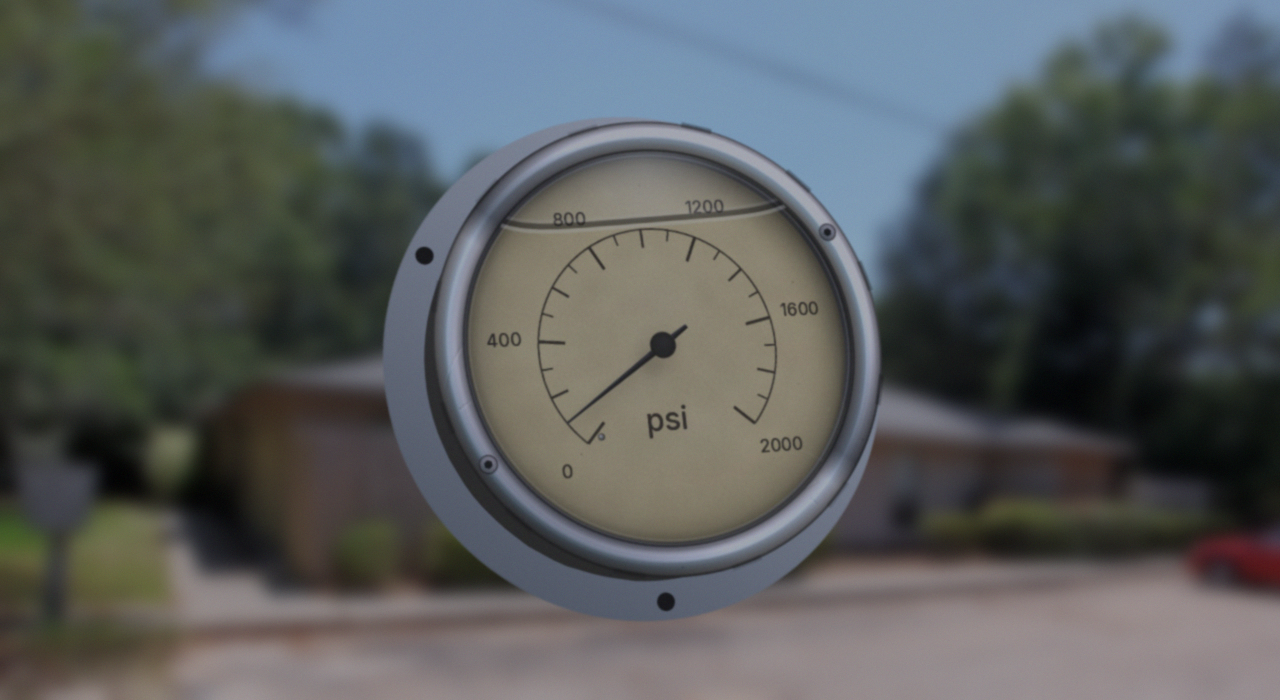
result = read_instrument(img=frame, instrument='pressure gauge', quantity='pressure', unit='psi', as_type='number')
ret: 100 psi
